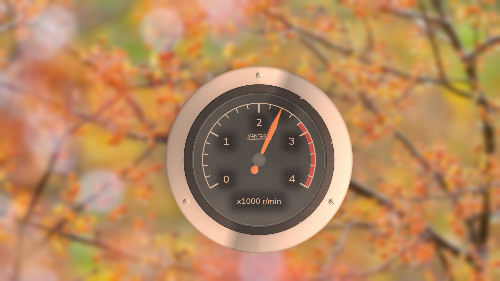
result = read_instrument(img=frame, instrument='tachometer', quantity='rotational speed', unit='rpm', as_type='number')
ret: 2400 rpm
